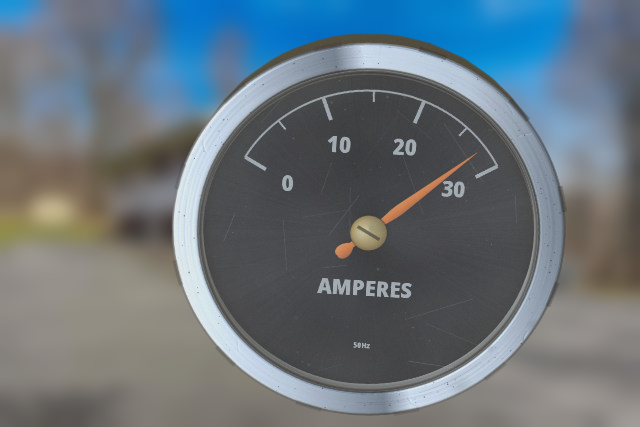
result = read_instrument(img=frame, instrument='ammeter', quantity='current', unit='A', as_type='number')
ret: 27.5 A
